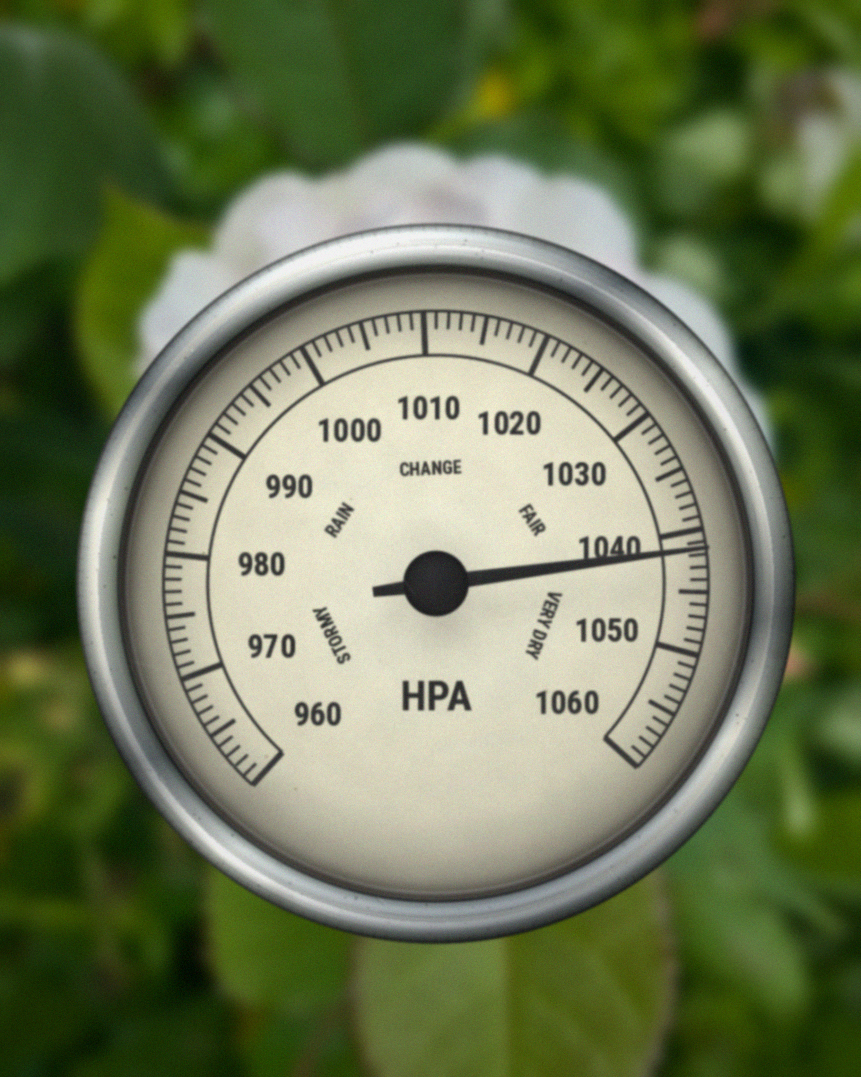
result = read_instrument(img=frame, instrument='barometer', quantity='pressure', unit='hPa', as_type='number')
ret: 1041.5 hPa
